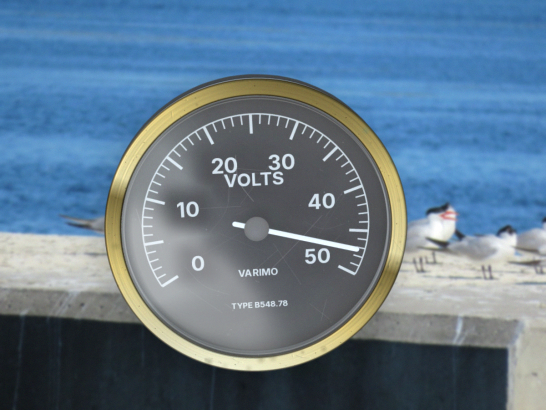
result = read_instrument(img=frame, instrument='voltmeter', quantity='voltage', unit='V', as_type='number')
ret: 47 V
